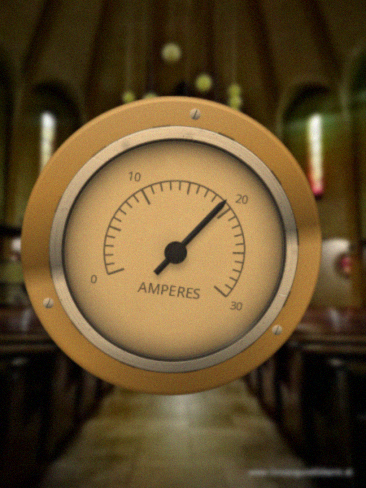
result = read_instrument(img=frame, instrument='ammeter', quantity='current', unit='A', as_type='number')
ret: 19 A
